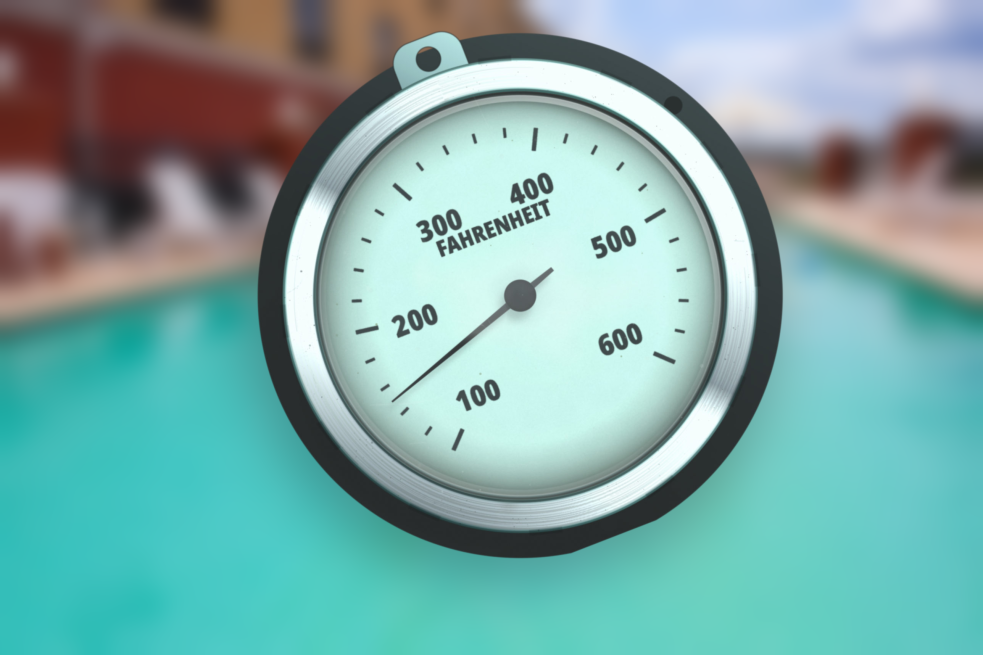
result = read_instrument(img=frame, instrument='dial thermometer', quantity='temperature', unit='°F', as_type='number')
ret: 150 °F
